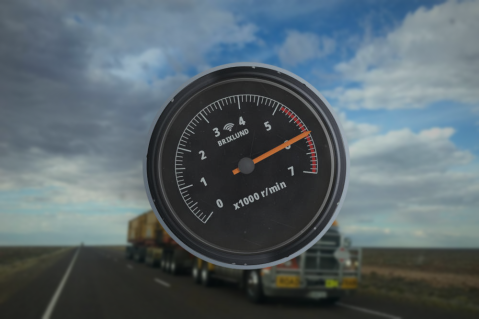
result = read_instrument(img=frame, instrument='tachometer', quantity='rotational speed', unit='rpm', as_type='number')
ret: 6000 rpm
